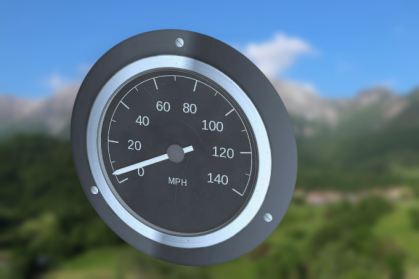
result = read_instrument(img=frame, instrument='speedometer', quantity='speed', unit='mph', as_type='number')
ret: 5 mph
